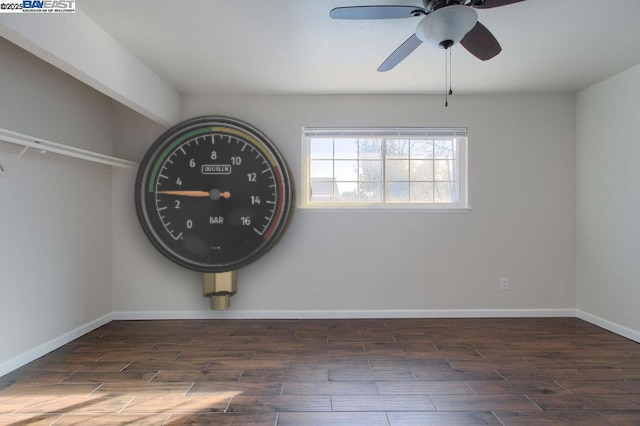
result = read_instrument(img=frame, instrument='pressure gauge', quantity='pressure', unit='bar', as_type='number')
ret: 3 bar
